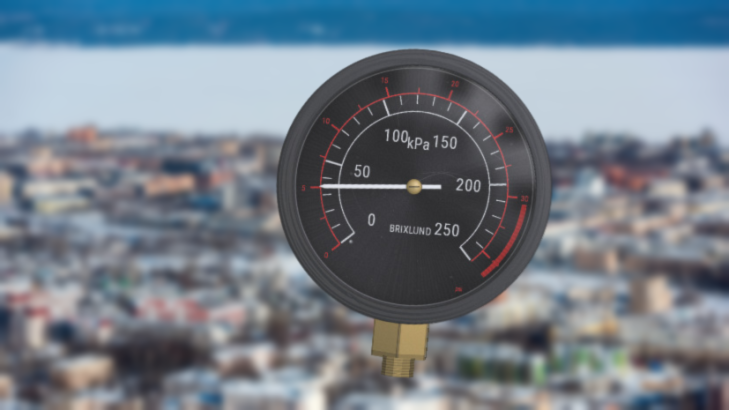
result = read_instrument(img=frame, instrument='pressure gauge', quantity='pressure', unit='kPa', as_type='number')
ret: 35 kPa
